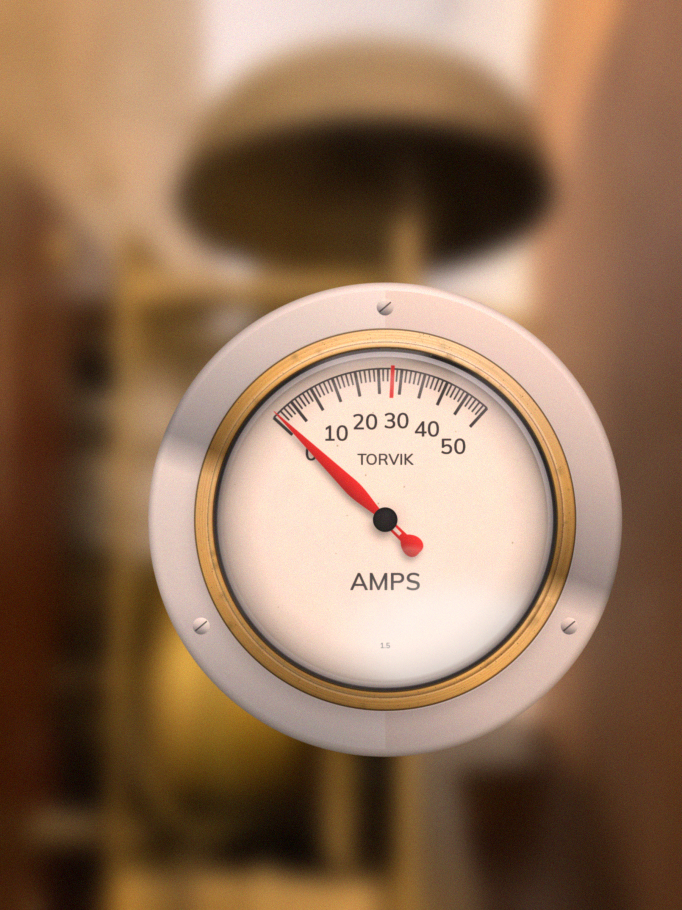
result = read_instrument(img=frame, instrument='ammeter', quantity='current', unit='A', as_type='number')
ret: 1 A
